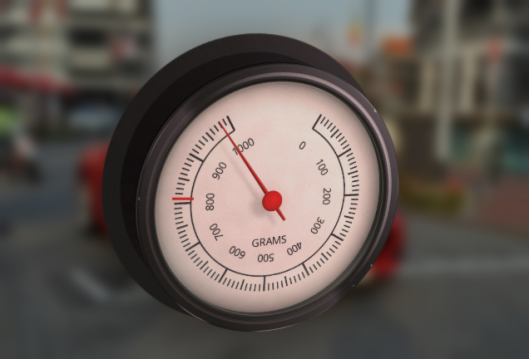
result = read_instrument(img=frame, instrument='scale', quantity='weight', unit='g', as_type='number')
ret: 980 g
